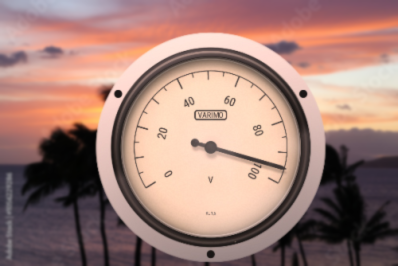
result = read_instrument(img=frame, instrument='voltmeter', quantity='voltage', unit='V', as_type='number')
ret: 95 V
